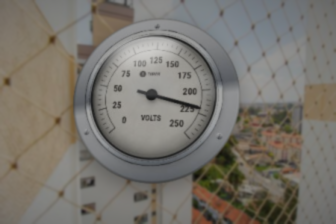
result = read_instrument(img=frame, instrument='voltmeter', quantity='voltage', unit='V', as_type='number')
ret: 220 V
